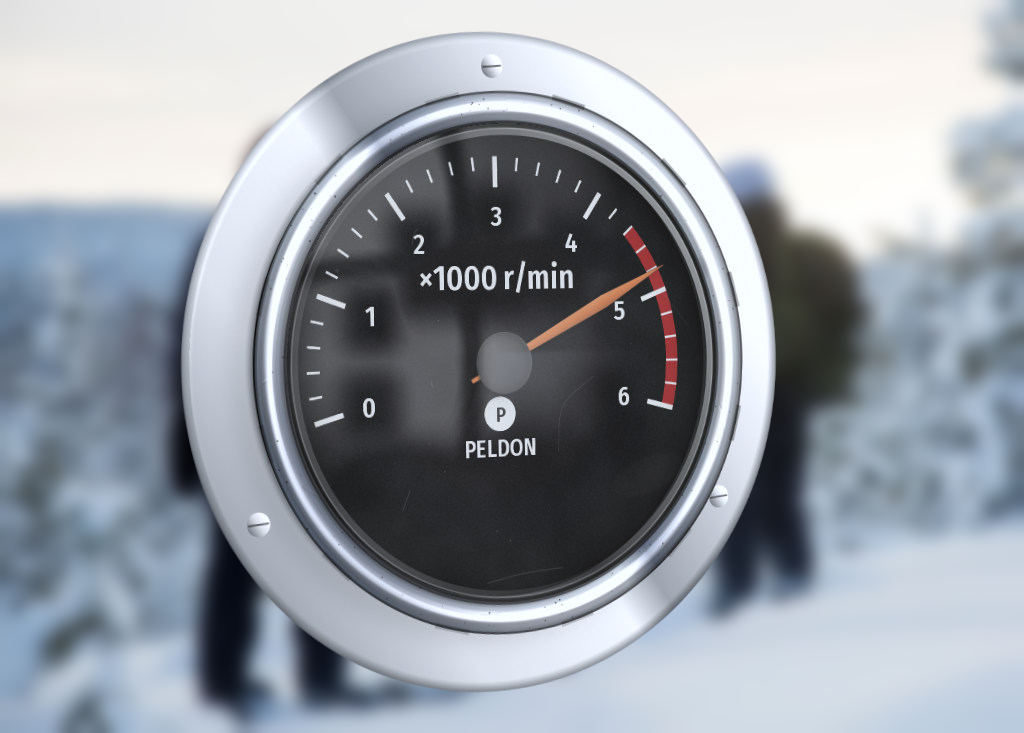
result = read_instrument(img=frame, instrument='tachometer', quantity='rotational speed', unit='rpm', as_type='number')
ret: 4800 rpm
